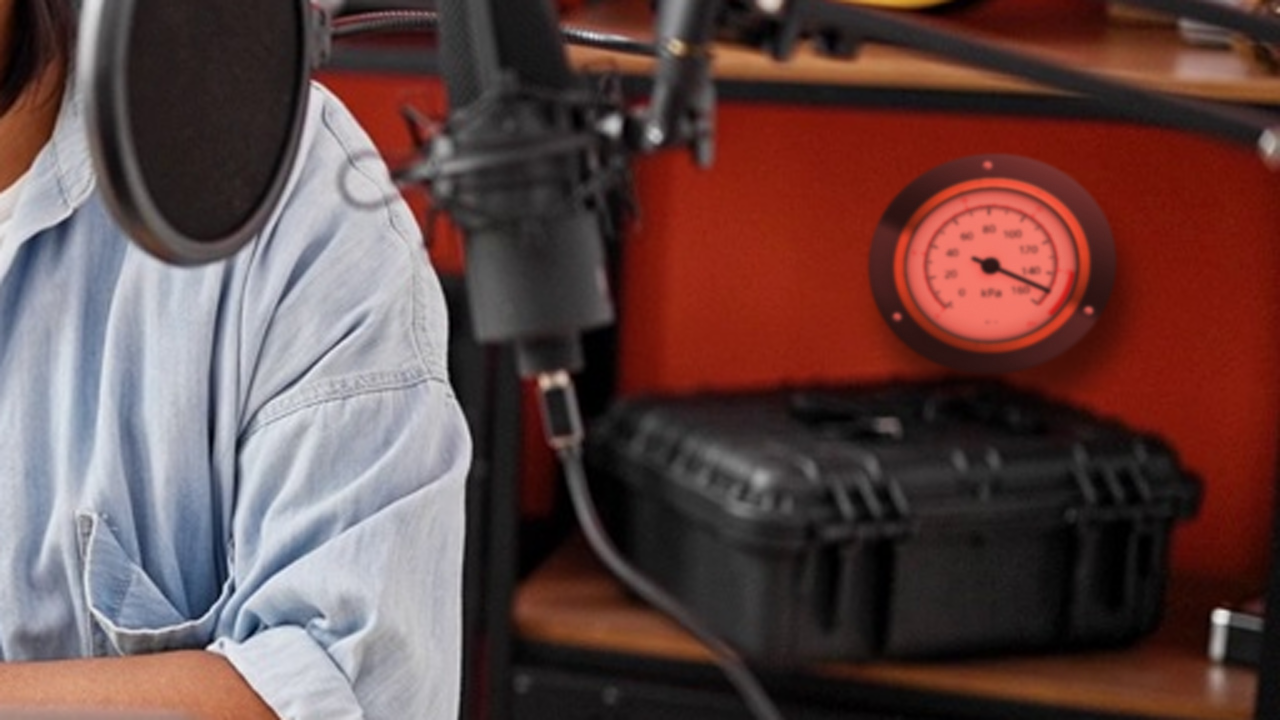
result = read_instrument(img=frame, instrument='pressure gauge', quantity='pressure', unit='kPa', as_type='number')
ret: 150 kPa
